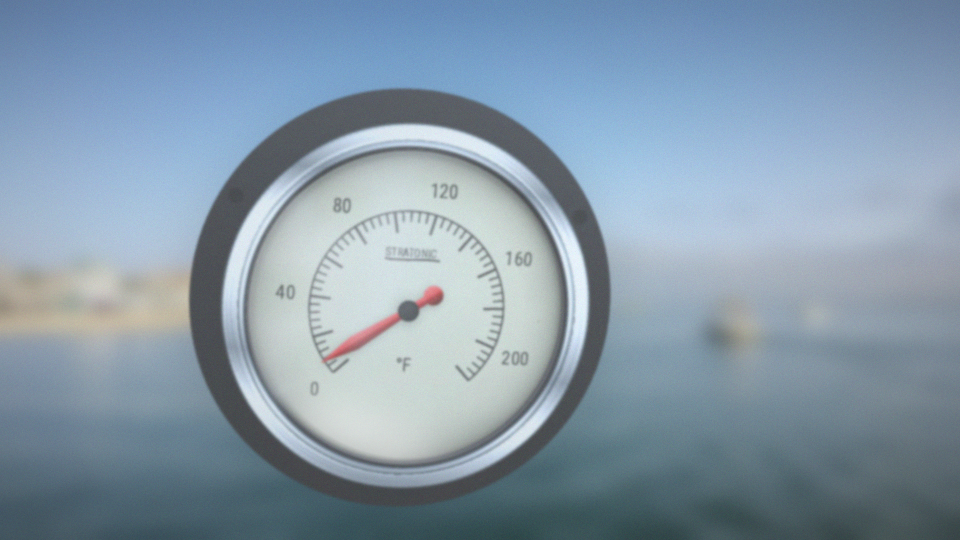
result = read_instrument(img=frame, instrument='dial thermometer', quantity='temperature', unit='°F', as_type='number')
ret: 8 °F
